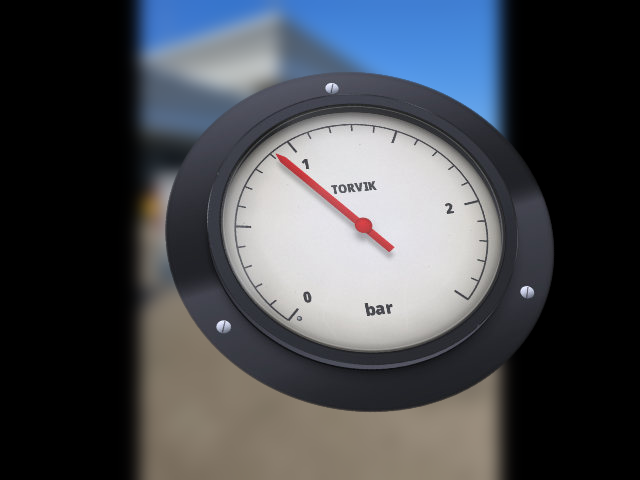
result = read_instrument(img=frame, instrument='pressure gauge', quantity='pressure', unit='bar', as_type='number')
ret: 0.9 bar
